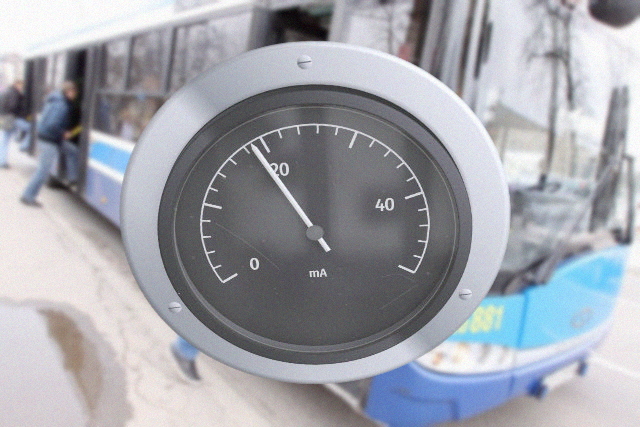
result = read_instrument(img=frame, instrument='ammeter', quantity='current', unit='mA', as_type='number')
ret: 19 mA
